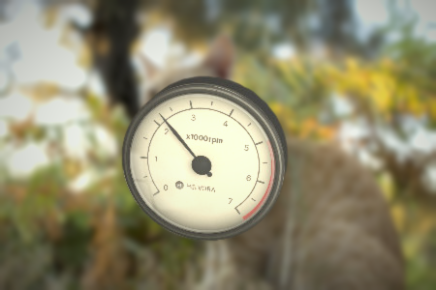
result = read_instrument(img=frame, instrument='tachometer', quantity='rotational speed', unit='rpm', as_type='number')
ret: 2250 rpm
